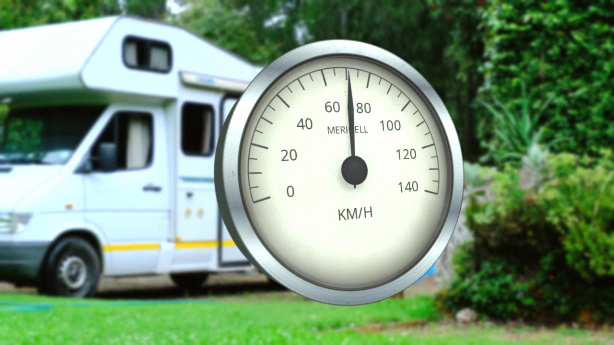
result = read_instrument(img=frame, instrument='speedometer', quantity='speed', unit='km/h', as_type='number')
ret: 70 km/h
